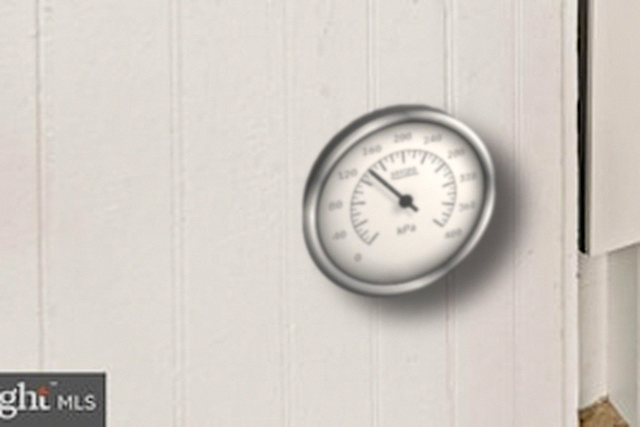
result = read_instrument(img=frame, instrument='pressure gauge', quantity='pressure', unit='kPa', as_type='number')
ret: 140 kPa
